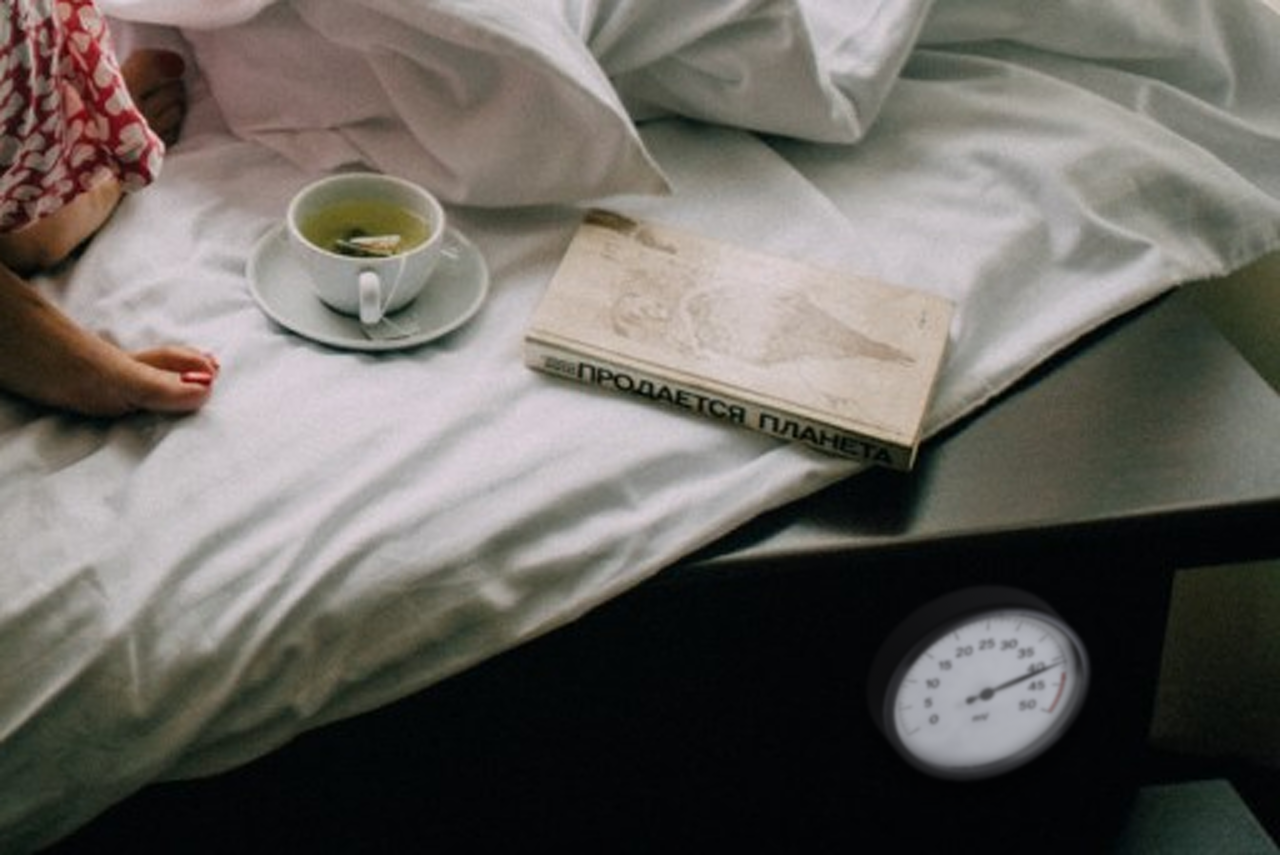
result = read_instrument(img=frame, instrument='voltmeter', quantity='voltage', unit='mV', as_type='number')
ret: 40 mV
